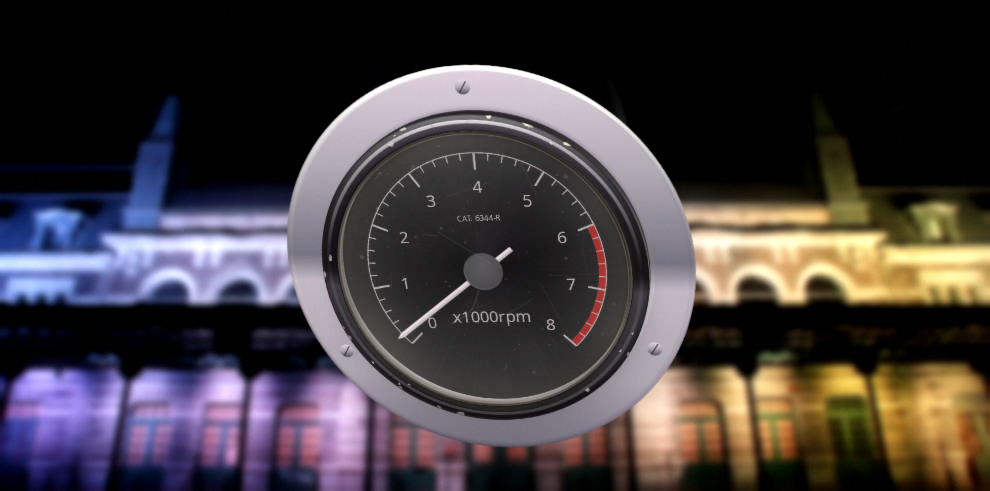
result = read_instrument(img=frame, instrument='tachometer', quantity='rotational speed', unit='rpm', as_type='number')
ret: 200 rpm
